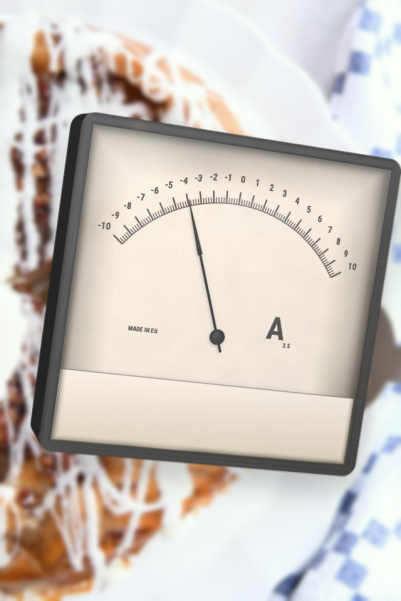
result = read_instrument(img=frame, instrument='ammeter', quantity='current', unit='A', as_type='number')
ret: -4 A
